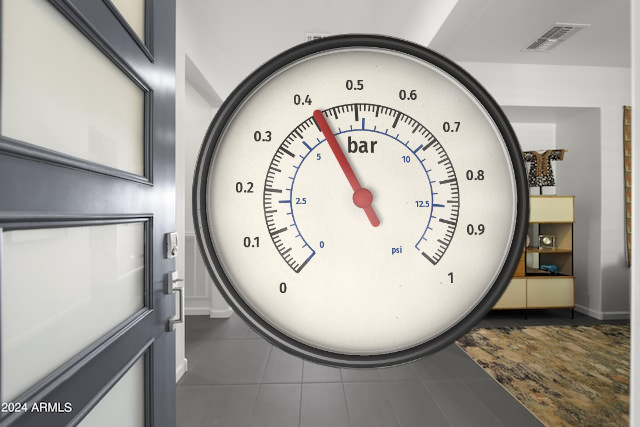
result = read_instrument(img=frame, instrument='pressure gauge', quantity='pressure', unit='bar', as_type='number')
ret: 0.41 bar
